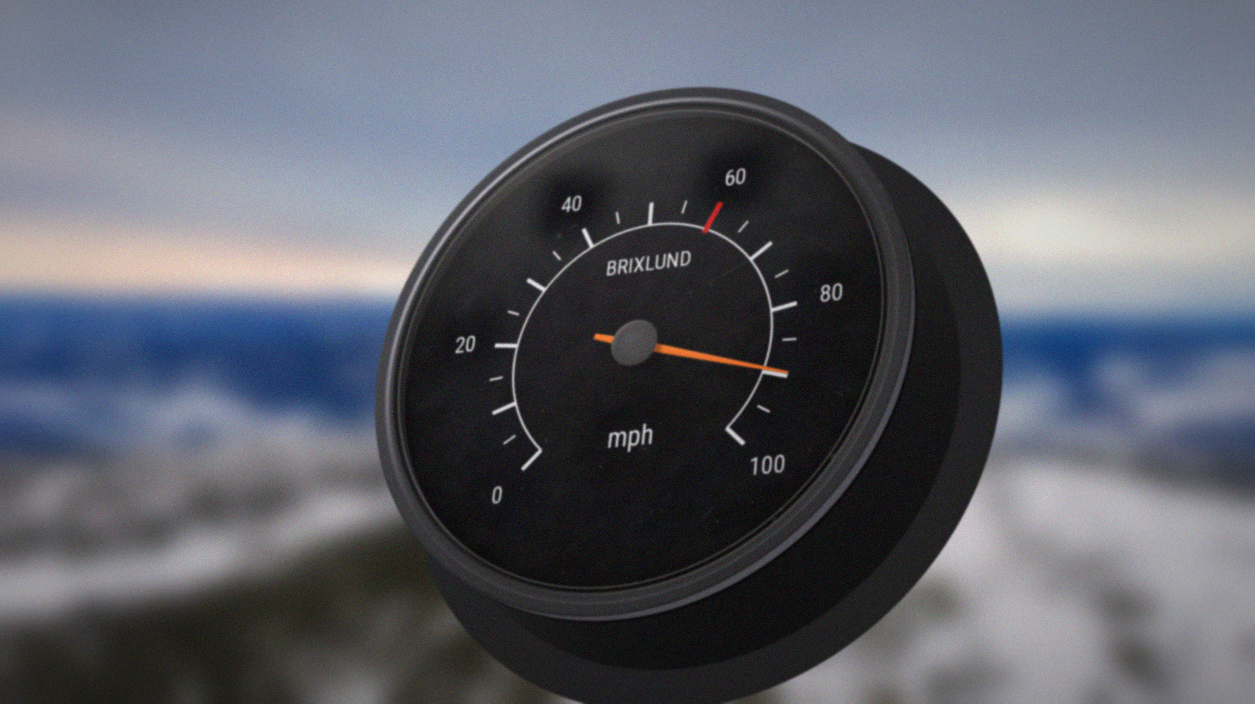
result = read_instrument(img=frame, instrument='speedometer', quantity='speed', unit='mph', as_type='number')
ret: 90 mph
